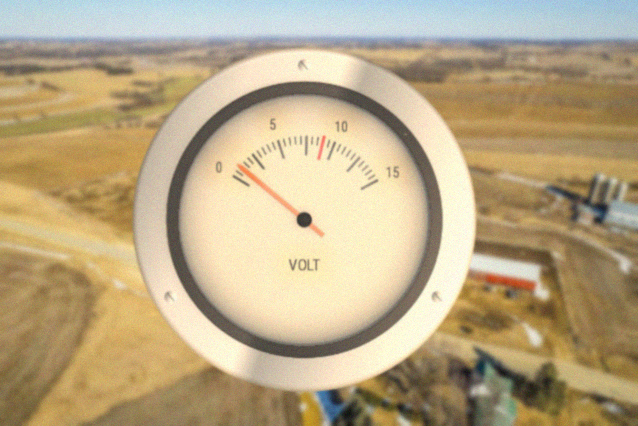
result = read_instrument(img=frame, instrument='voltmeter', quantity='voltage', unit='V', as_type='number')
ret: 1 V
